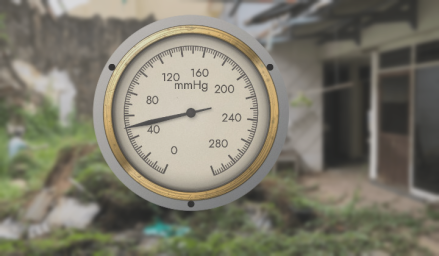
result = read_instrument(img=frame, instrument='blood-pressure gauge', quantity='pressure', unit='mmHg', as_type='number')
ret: 50 mmHg
